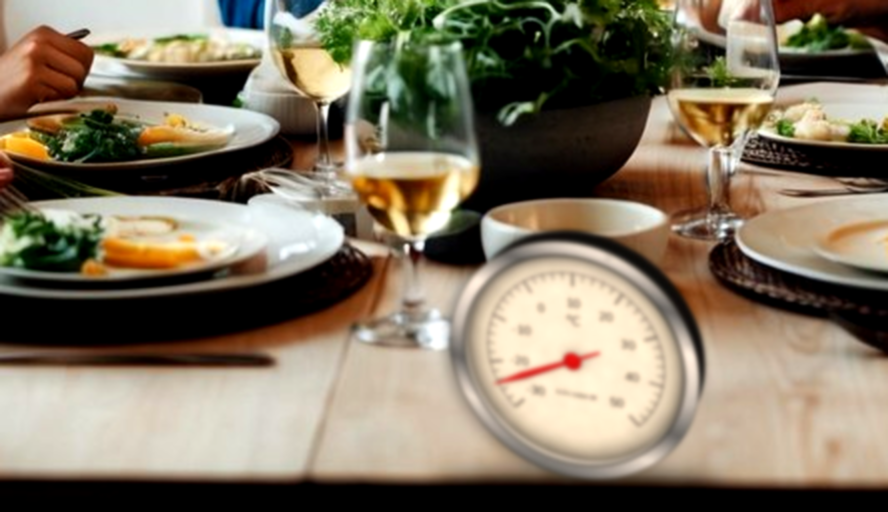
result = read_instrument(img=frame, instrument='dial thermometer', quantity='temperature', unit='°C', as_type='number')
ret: -24 °C
